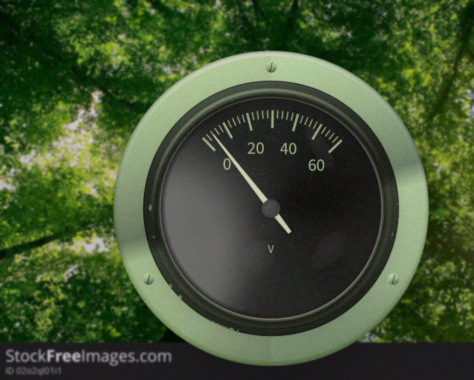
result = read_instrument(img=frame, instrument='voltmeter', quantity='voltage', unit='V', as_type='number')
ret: 4 V
